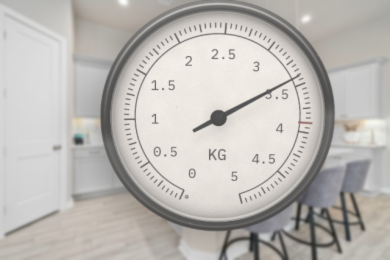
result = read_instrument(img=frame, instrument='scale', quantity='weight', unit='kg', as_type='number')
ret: 3.4 kg
